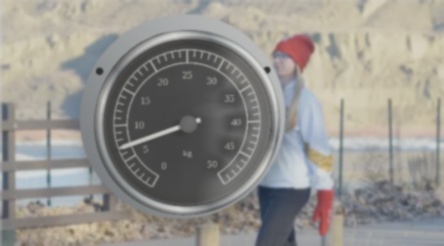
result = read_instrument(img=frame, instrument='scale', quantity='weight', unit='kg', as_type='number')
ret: 7 kg
